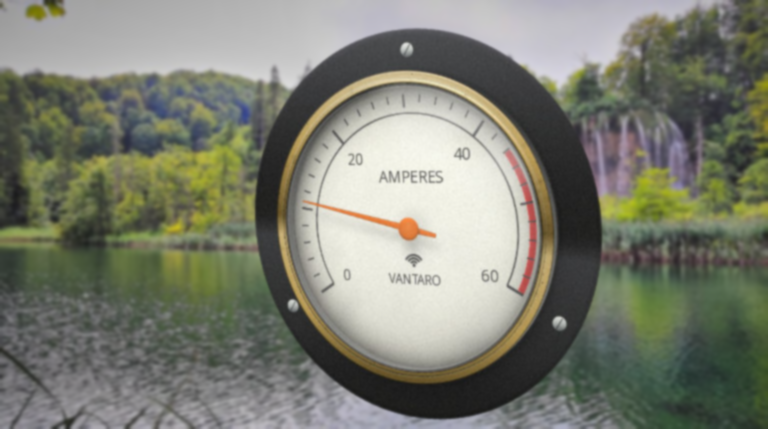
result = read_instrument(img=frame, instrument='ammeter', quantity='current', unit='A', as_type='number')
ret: 11 A
